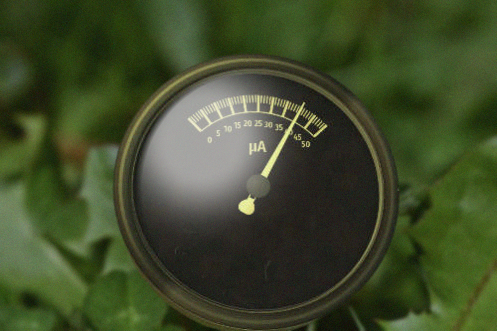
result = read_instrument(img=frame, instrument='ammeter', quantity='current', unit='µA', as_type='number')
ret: 40 µA
